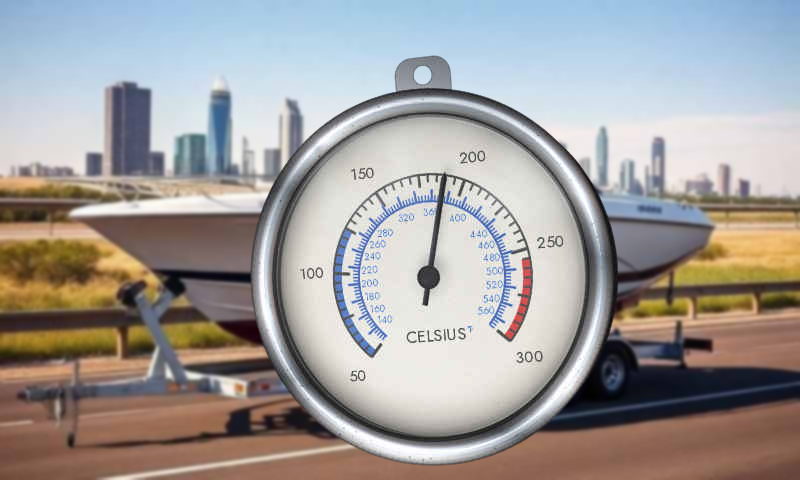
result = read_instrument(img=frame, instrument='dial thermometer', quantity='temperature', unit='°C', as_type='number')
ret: 190 °C
